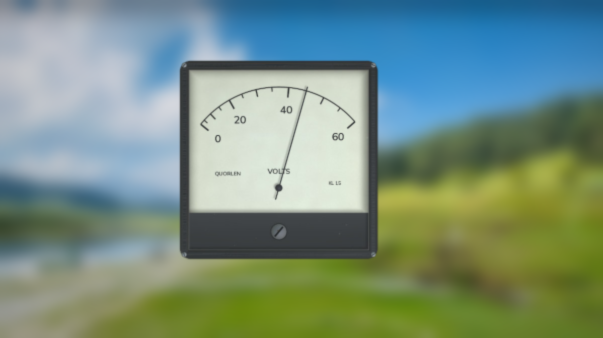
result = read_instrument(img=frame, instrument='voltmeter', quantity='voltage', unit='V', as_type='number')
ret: 45 V
